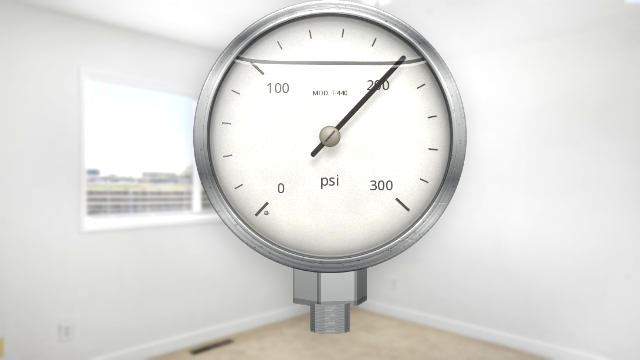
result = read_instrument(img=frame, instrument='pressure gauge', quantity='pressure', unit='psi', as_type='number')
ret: 200 psi
